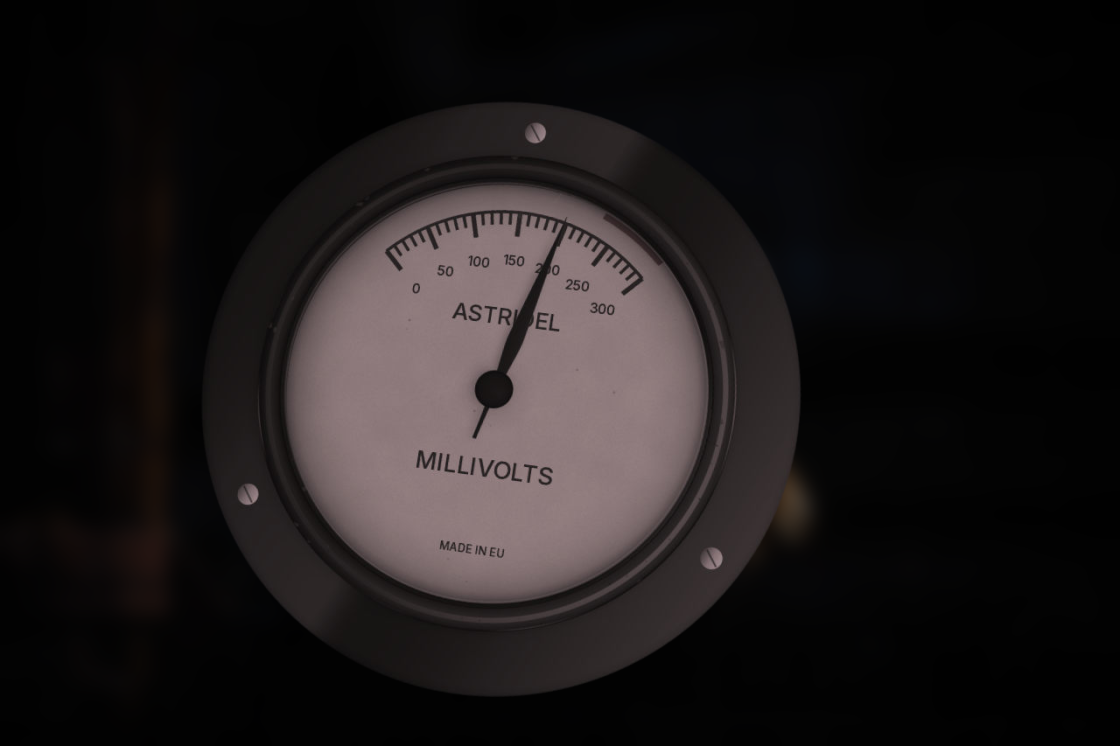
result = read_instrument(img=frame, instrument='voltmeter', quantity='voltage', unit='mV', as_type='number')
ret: 200 mV
